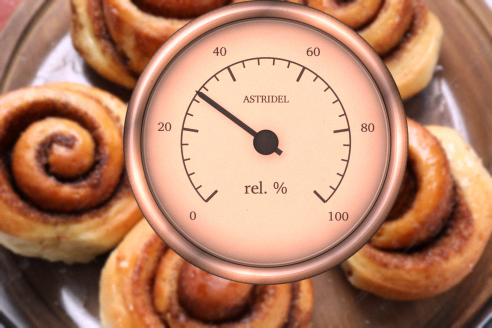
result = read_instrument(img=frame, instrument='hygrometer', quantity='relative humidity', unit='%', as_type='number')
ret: 30 %
